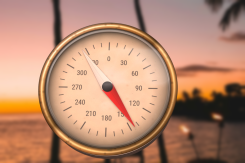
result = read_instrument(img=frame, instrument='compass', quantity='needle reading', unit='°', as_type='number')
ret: 145 °
